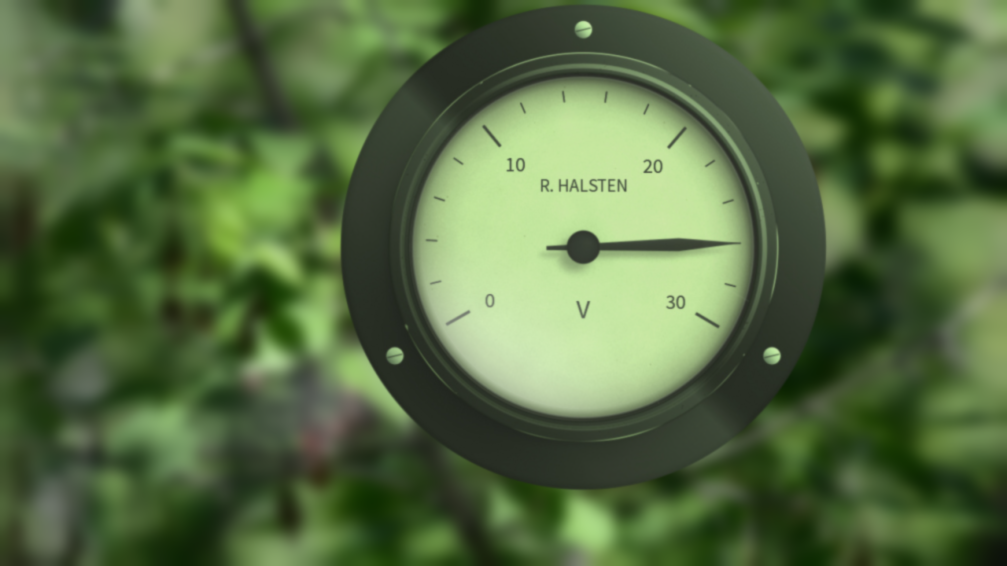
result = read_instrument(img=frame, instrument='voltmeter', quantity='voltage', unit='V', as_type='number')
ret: 26 V
